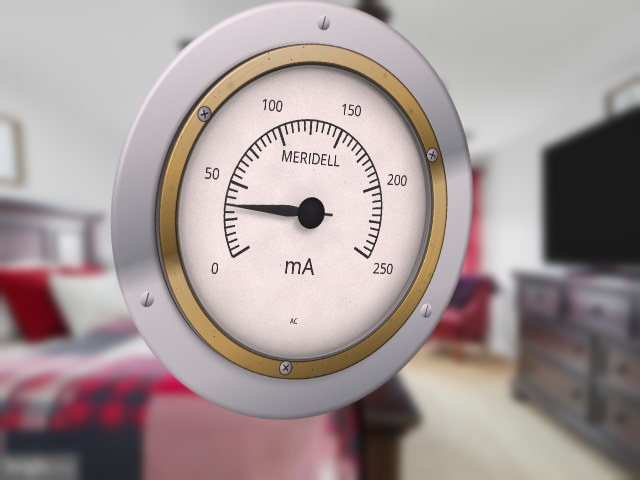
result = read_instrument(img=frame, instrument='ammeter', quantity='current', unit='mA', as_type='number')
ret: 35 mA
